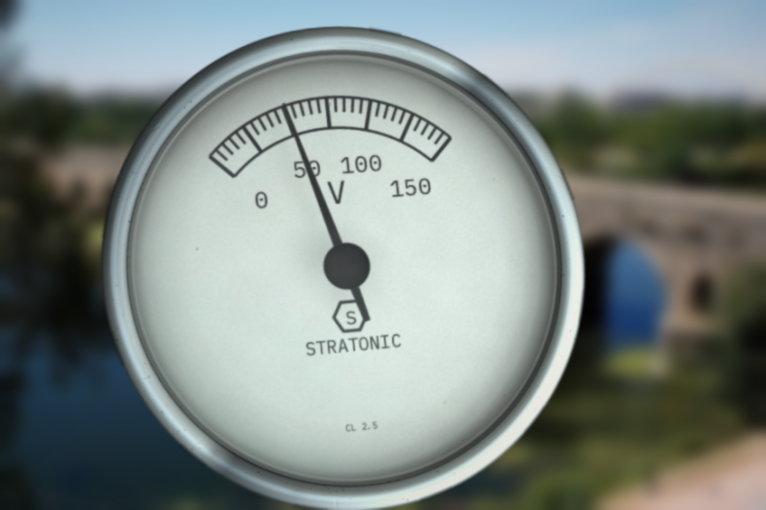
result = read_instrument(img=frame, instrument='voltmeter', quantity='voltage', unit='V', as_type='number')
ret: 50 V
